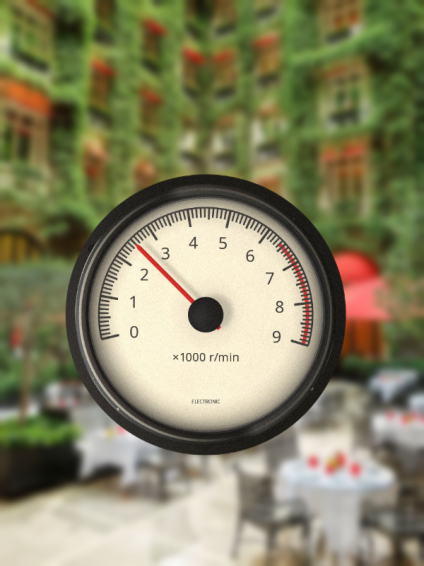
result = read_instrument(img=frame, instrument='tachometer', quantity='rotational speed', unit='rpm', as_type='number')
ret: 2500 rpm
